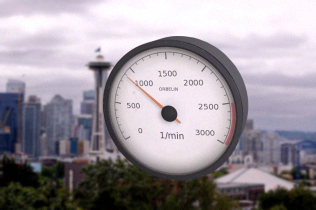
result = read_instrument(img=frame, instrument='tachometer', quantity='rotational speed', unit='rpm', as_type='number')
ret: 900 rpm
